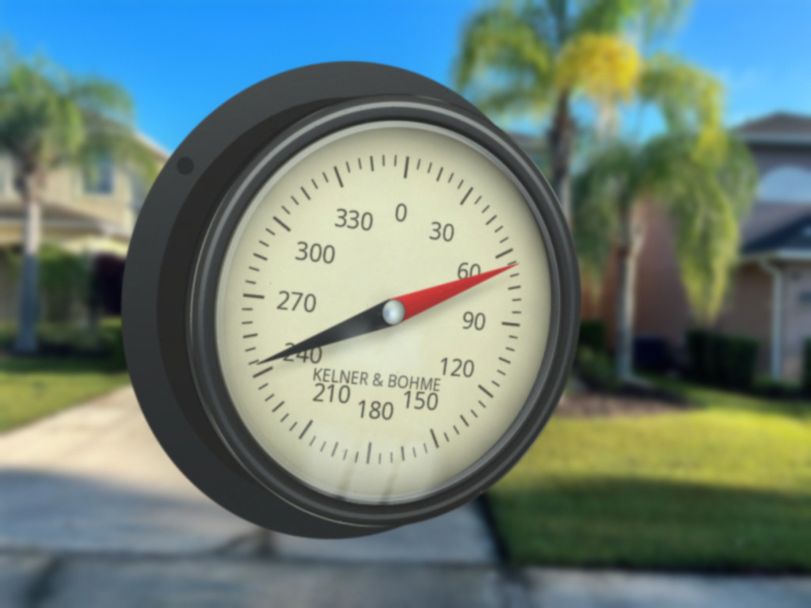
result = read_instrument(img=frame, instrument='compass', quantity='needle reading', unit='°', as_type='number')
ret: 65 °
